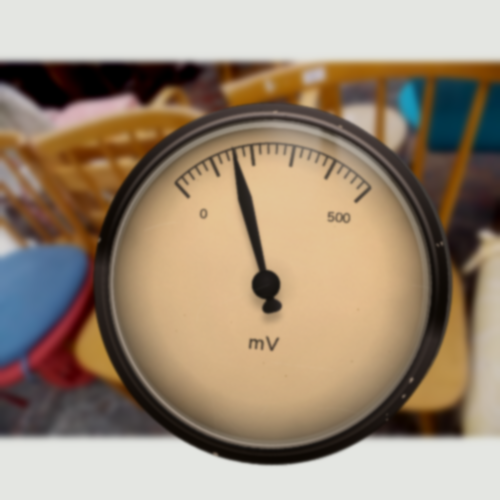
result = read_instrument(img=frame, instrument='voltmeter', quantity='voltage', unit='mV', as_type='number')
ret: 160 mV
